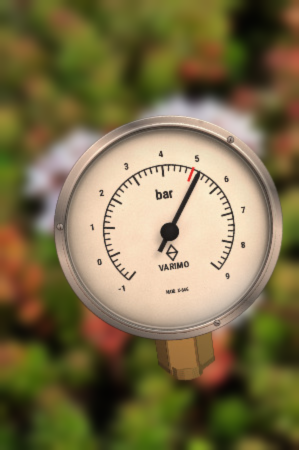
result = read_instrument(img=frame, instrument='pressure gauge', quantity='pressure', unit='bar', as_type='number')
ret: 5.2 bar
